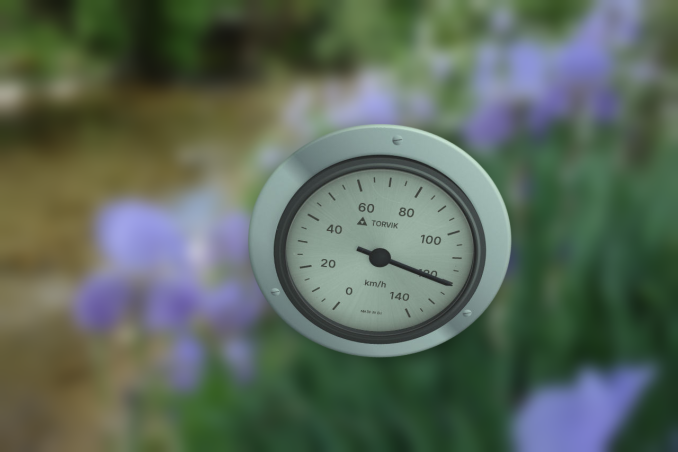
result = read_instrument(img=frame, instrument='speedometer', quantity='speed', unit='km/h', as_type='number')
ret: 120 km/h
